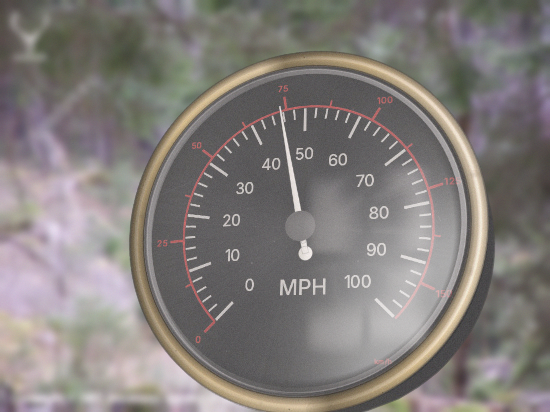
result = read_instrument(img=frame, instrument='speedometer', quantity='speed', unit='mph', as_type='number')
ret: 46 mph
